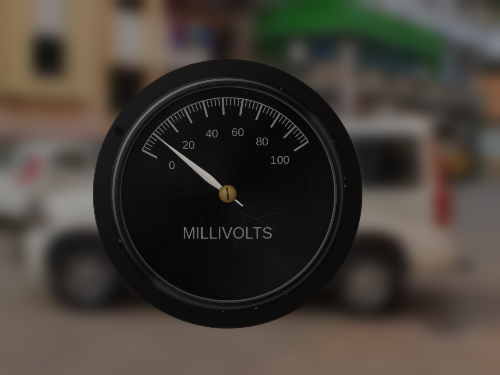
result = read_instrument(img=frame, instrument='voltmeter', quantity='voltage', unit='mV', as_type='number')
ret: 10 mV
